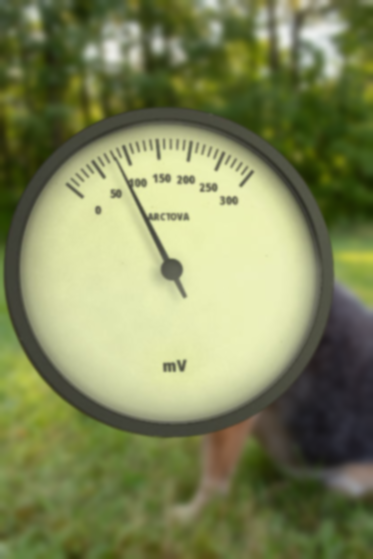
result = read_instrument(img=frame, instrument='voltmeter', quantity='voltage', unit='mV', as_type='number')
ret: 80 mV
